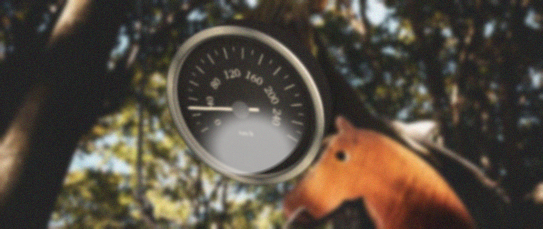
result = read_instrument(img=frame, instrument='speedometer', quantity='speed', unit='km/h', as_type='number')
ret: 30 km/h
